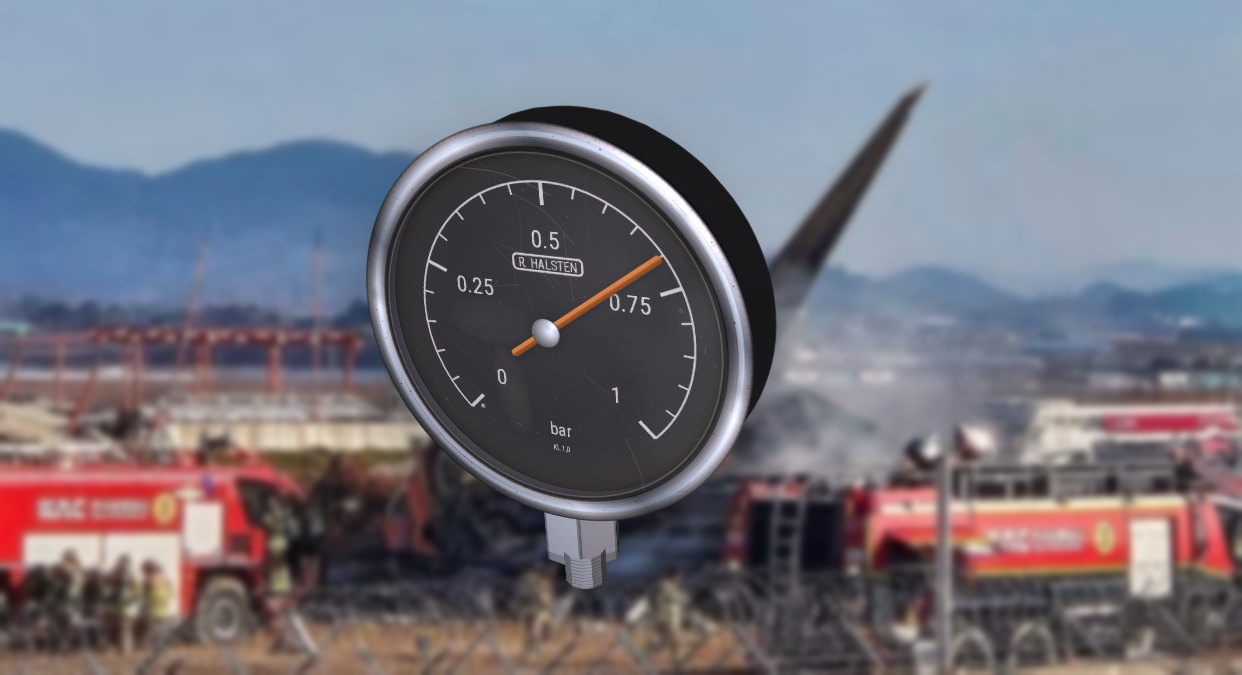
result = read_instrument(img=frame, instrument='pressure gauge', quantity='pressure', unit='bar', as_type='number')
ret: 0.7 bar
